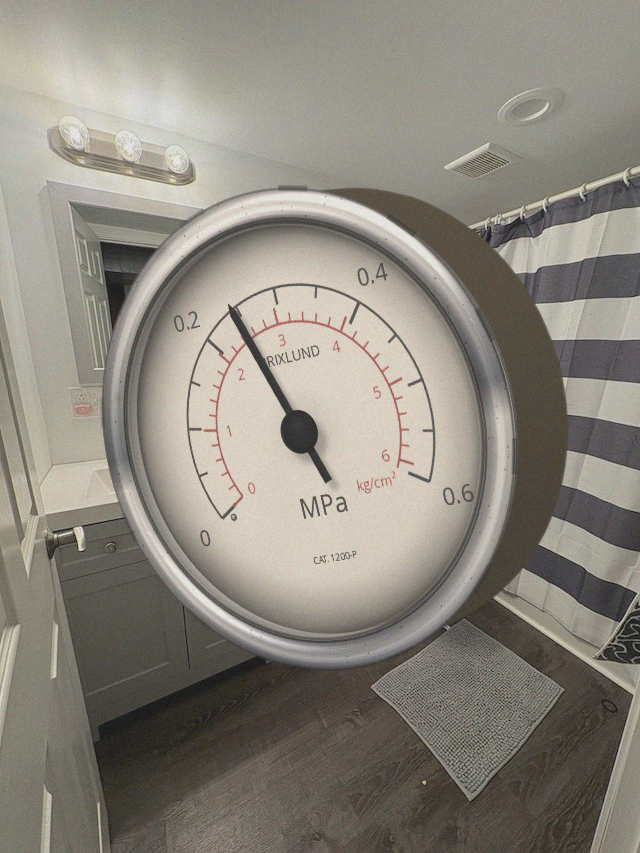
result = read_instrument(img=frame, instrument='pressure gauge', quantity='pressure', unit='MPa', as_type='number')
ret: 0.25 MPa
